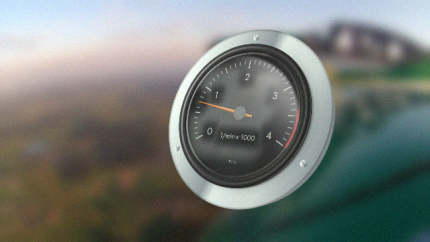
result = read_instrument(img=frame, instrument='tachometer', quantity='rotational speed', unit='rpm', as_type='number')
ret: 700 rpm
